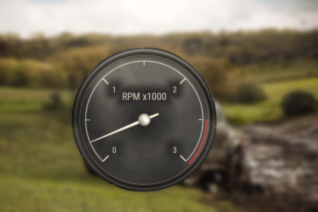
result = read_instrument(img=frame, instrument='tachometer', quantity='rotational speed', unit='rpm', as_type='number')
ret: 250 rpm
